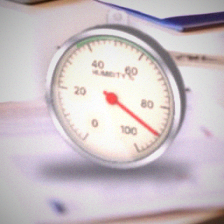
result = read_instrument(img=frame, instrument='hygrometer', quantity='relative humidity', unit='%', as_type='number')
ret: 90 %
